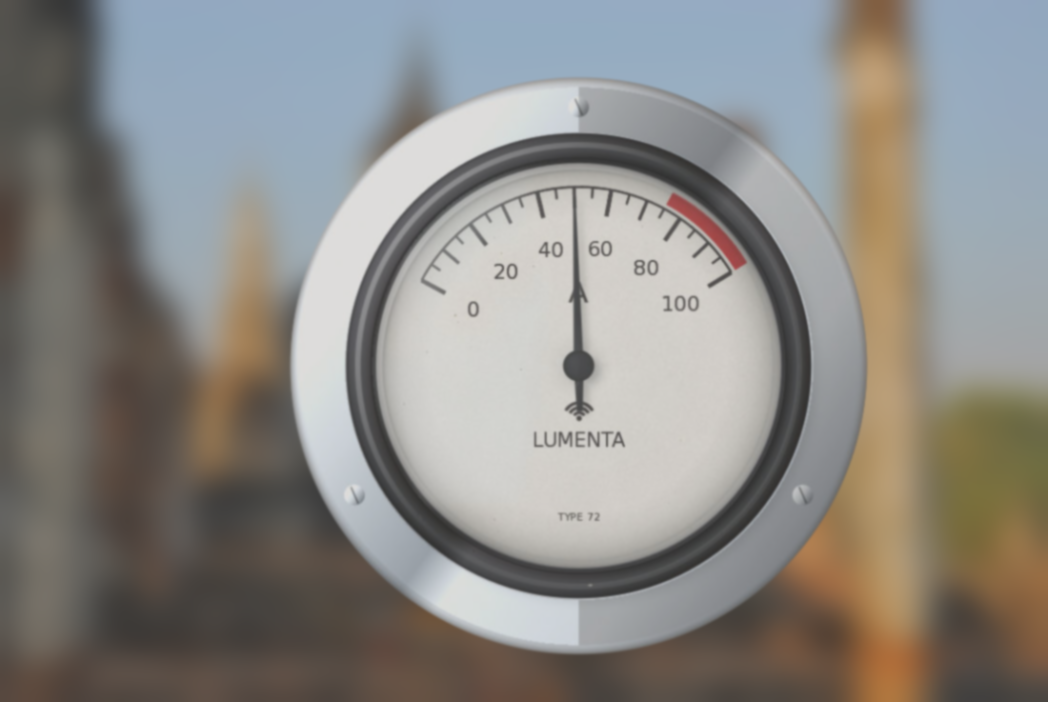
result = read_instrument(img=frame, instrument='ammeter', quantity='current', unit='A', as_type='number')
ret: 50 A
